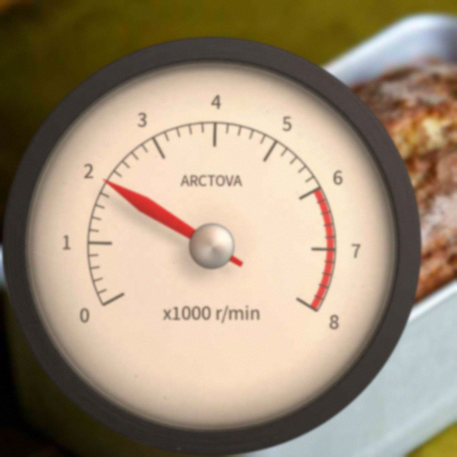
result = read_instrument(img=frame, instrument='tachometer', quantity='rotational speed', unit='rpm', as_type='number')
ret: 2000 rpm
